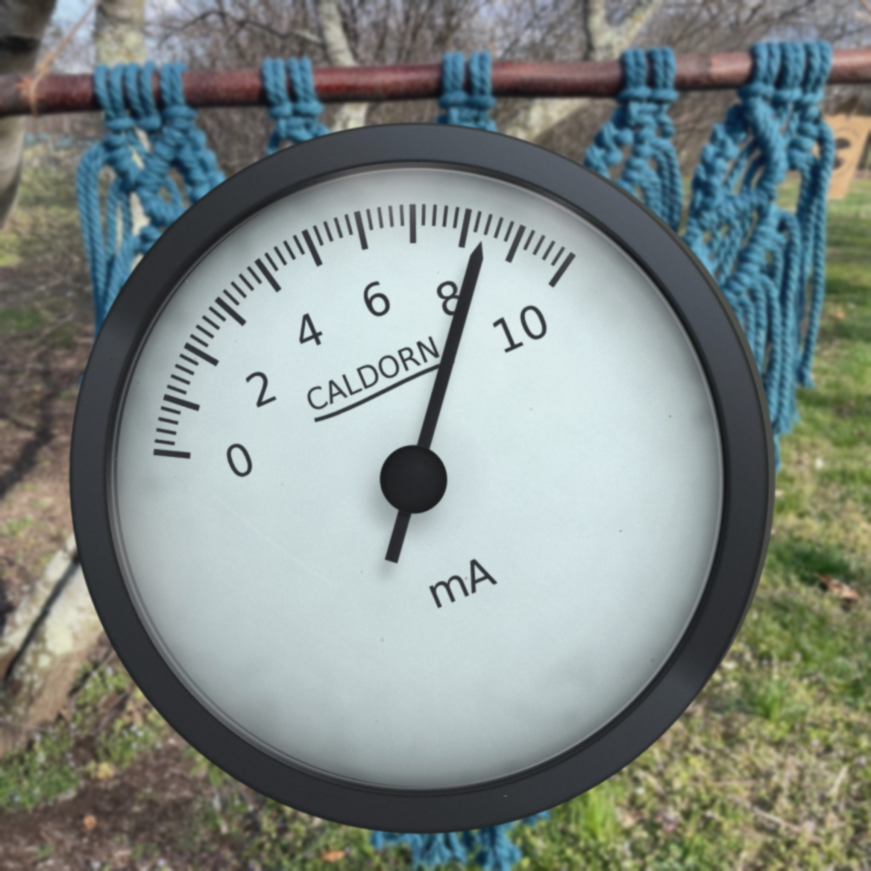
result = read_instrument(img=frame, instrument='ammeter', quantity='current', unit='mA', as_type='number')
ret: 8.4 mA
